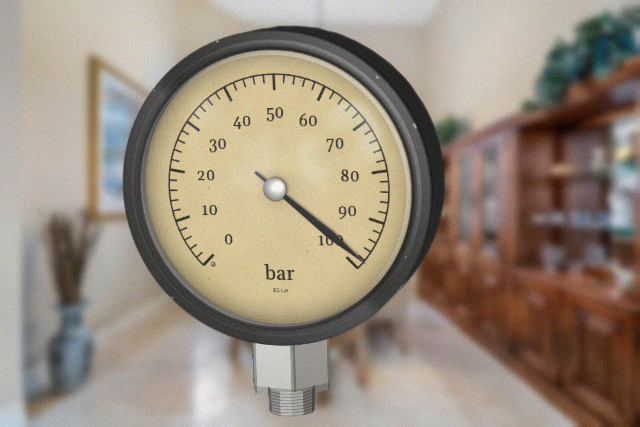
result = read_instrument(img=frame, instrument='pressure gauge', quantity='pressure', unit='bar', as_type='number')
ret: 98 bar
